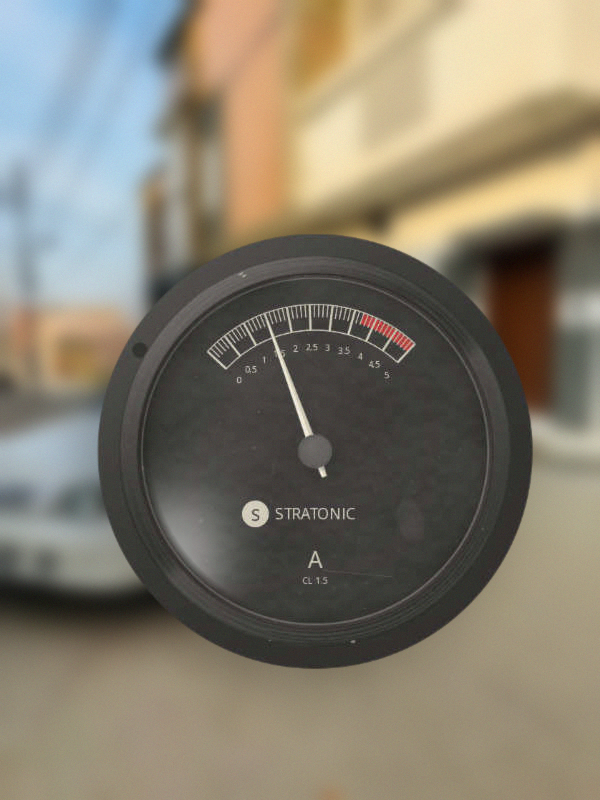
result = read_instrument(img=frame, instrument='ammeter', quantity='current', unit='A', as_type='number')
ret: 1.5 A
